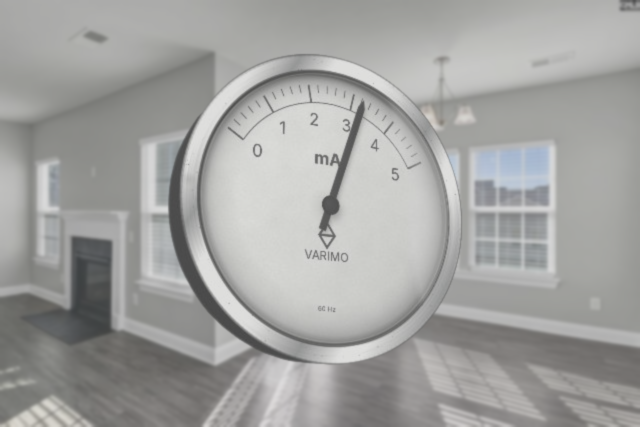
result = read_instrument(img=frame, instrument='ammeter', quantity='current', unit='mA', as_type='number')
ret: 3.2 mA
